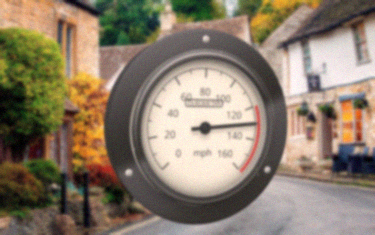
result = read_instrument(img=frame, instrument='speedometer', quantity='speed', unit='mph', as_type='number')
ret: 130 mph
